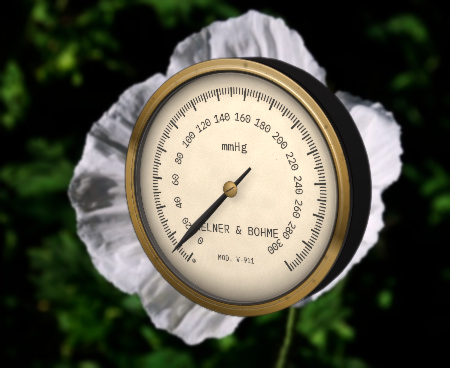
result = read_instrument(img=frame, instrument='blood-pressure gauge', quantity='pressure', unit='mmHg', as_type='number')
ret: 10 mmHg
